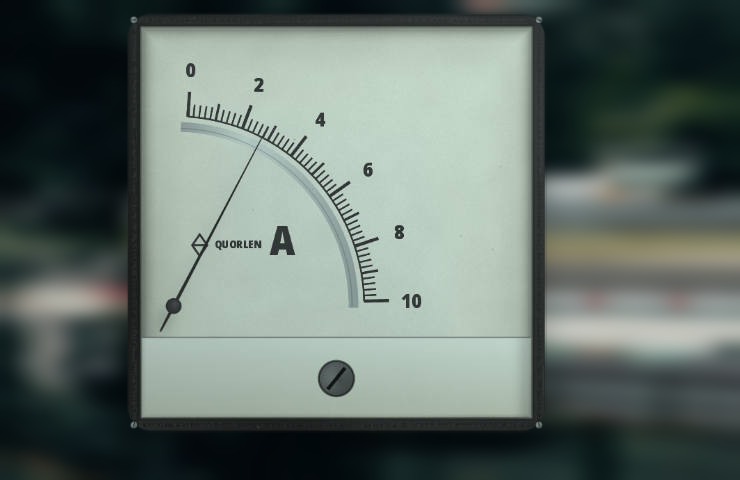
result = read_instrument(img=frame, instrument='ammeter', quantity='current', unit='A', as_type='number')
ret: 2.8 A
